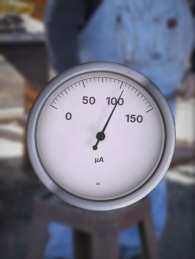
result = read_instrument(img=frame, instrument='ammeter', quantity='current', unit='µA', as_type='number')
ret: 105 µA
